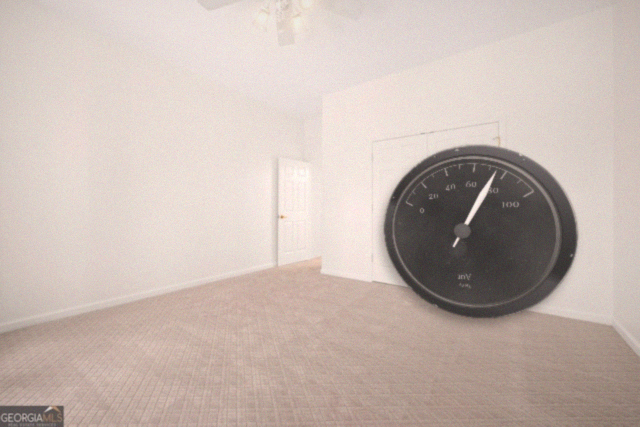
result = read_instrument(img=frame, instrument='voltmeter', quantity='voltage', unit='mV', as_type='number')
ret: 75 mV
